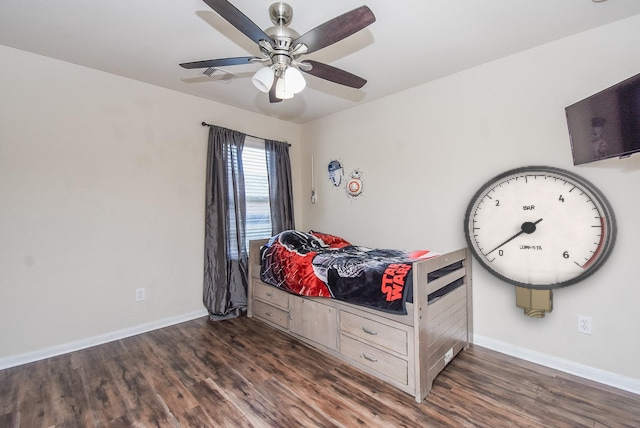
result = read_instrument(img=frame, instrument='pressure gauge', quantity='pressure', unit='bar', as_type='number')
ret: 0.2 bar
